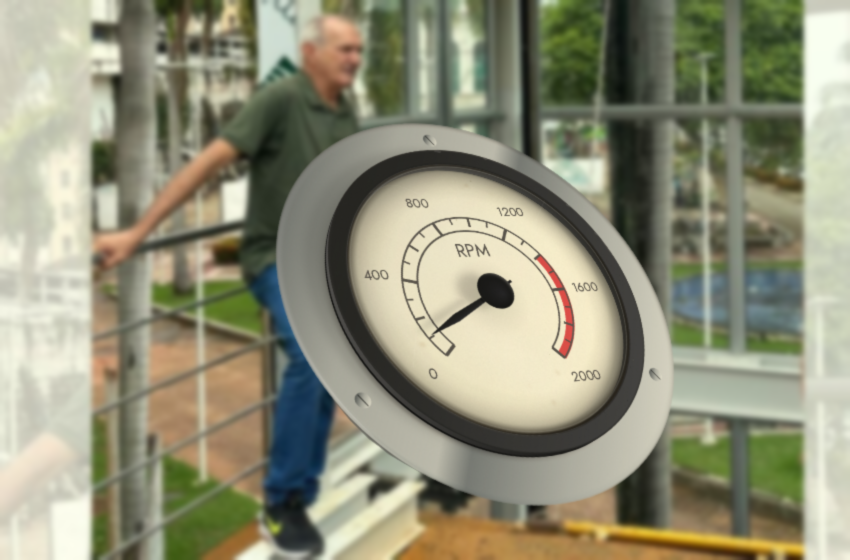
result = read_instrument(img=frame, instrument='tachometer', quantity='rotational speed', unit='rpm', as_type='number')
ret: 100 rpm
